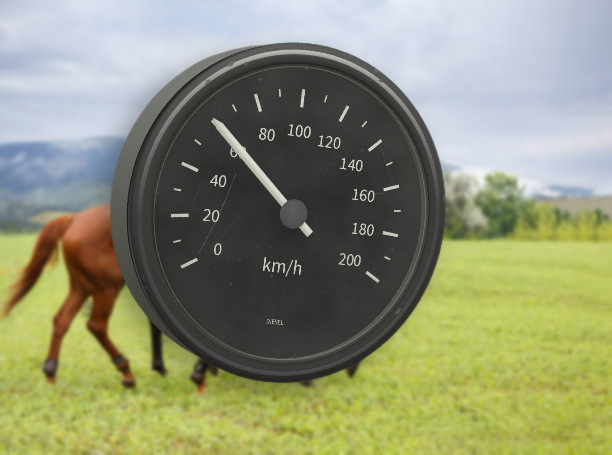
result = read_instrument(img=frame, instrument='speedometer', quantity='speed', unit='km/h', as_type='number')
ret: 60 km/h
